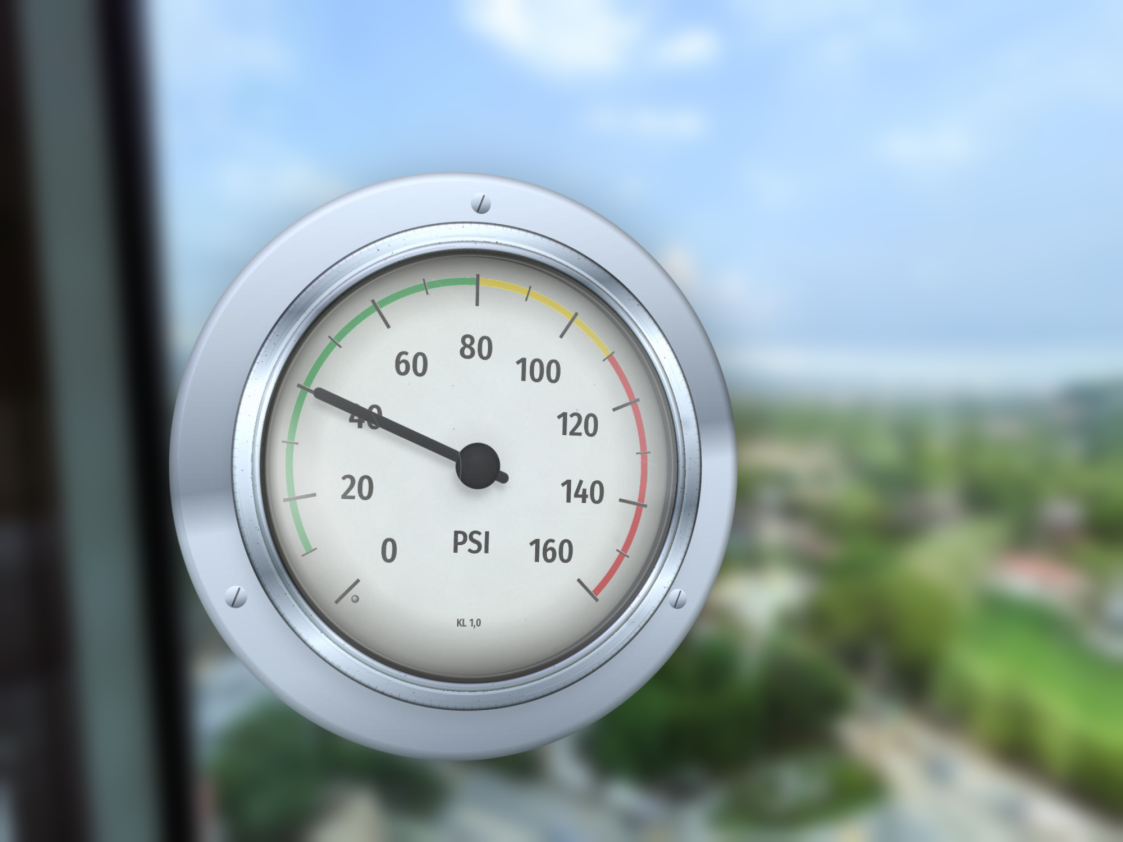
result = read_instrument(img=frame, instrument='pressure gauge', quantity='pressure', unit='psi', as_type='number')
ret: 40 psi
